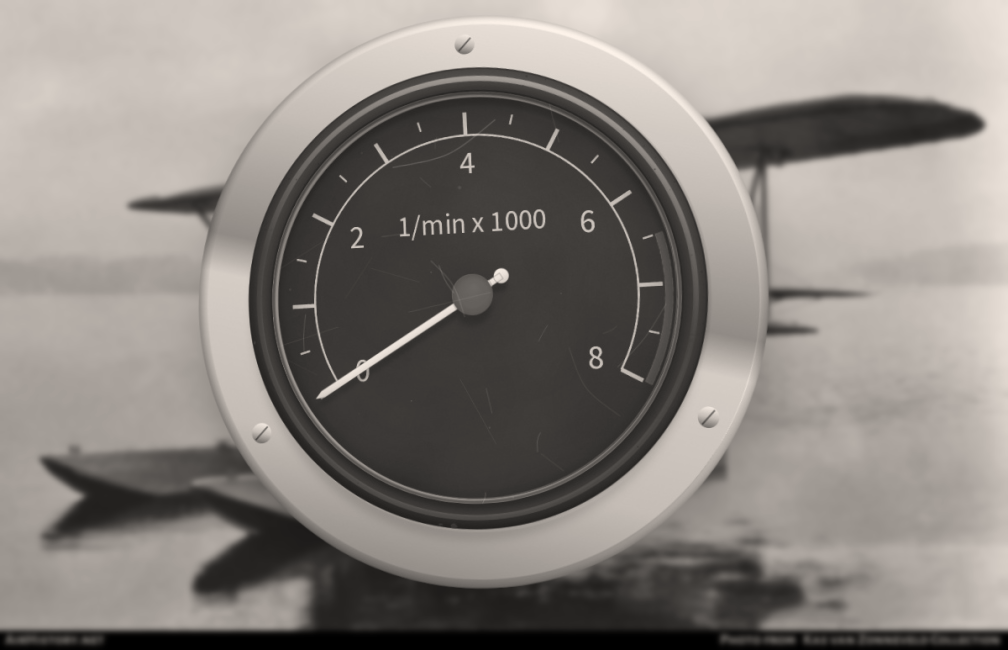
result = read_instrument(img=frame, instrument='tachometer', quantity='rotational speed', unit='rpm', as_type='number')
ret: 0 rpm
